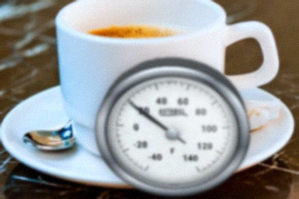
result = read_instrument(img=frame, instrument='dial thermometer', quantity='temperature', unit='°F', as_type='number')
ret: 20 °F
